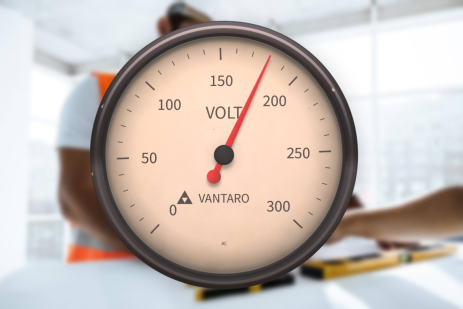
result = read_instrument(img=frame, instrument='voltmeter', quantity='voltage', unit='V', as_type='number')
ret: 180 V
